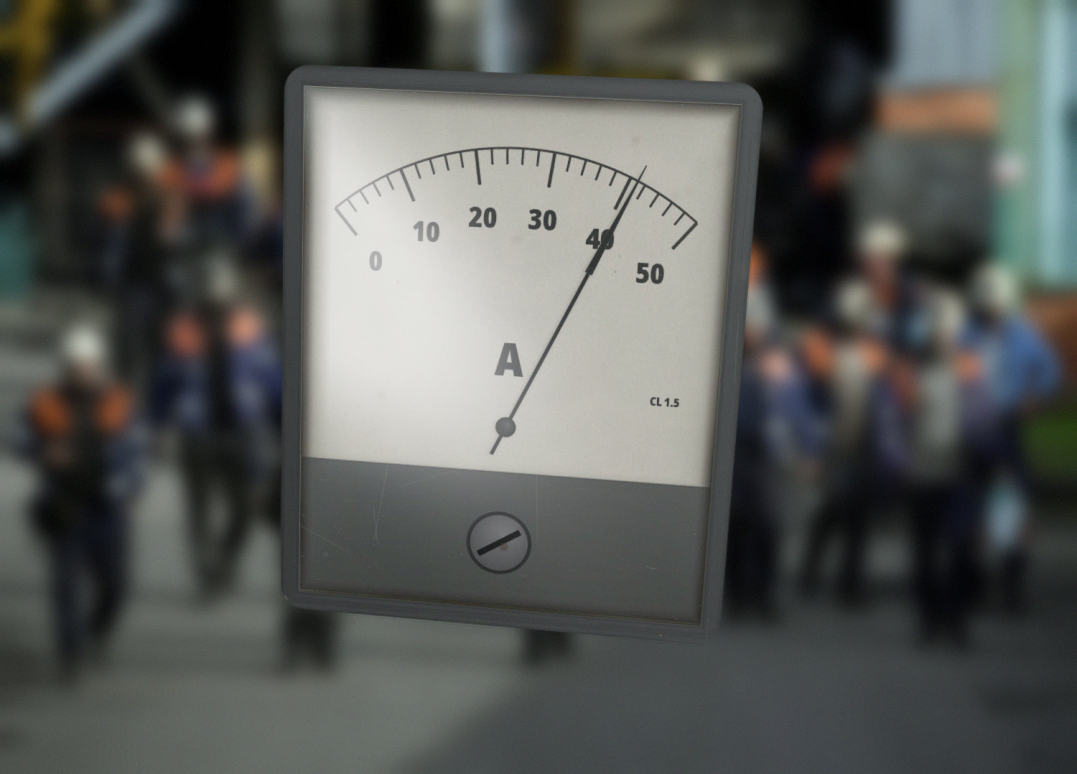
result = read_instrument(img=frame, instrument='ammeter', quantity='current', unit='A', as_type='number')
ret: 41 A
